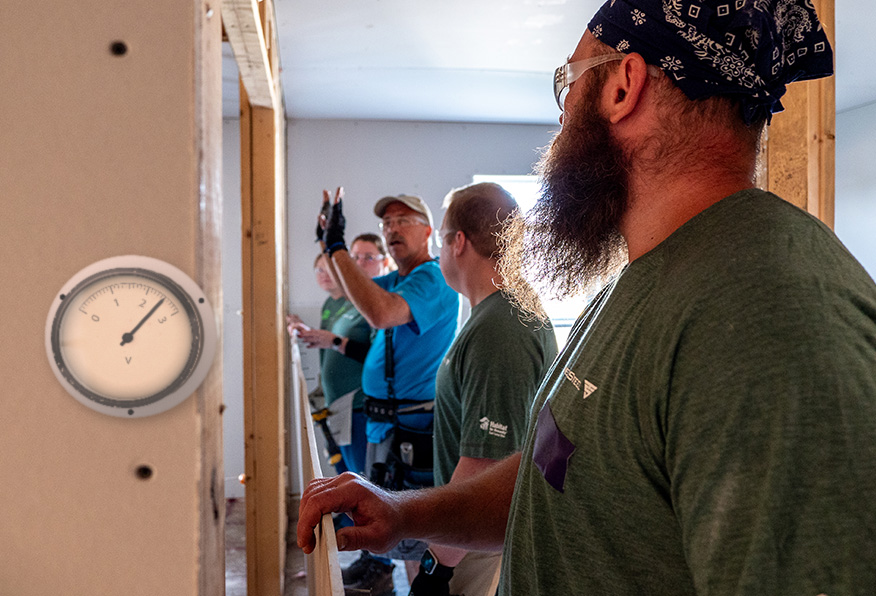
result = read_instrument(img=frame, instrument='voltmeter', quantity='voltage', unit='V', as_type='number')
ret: 2.5 V
